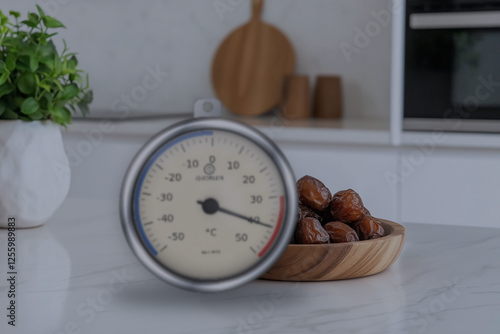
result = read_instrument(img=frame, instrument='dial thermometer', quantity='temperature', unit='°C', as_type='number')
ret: 40 °C
